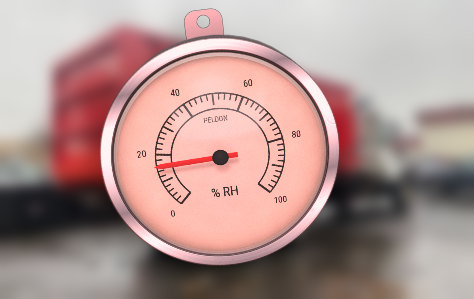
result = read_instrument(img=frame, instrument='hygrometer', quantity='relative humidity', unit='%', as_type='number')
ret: 16 %
